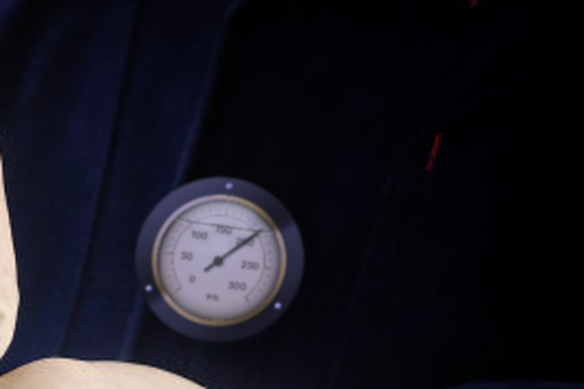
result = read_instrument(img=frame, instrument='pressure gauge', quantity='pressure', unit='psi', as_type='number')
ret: 200 psi
